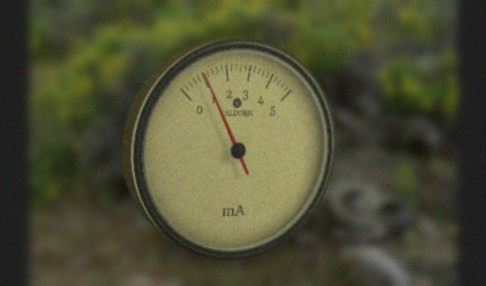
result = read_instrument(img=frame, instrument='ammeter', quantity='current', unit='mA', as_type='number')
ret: 1 mA
